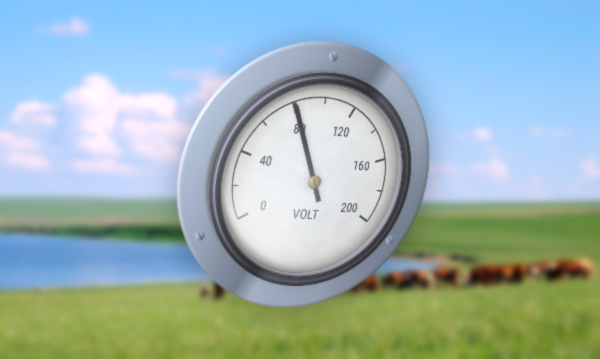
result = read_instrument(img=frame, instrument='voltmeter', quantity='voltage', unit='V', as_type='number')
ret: 80 V
